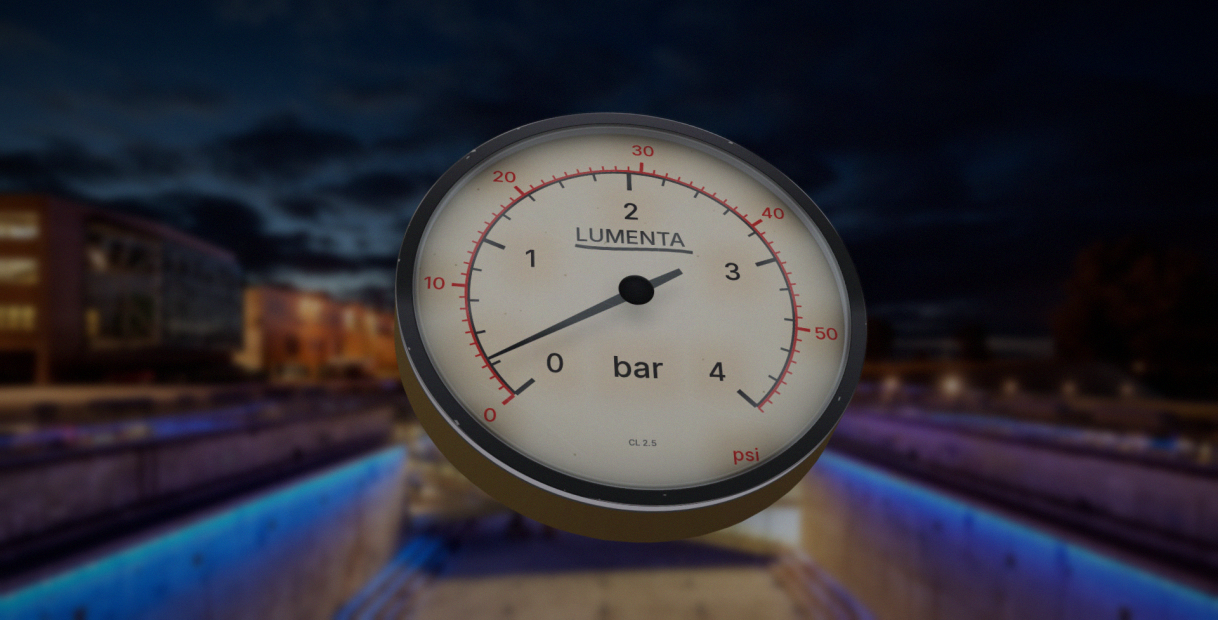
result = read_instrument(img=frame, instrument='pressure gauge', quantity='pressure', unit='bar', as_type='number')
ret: 0.2 bar
